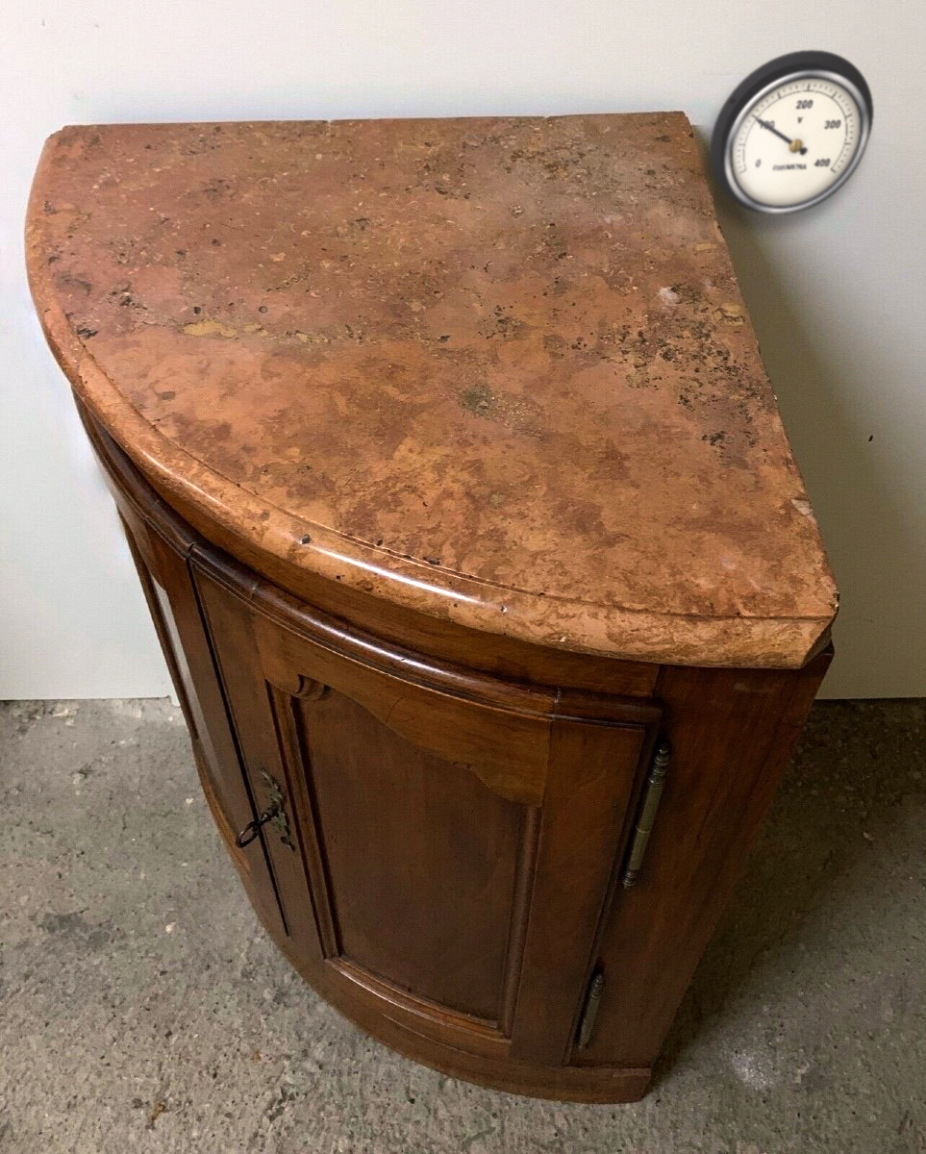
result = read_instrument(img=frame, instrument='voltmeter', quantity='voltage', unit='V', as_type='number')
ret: 100 V
